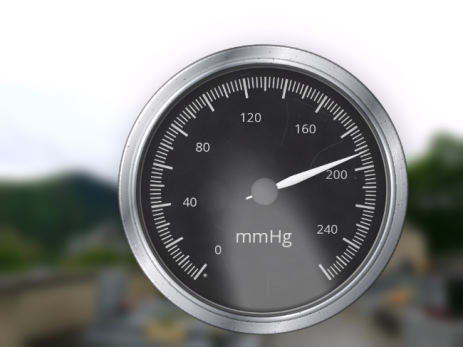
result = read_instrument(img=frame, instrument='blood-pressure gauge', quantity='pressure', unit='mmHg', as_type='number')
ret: 192 mmHg
